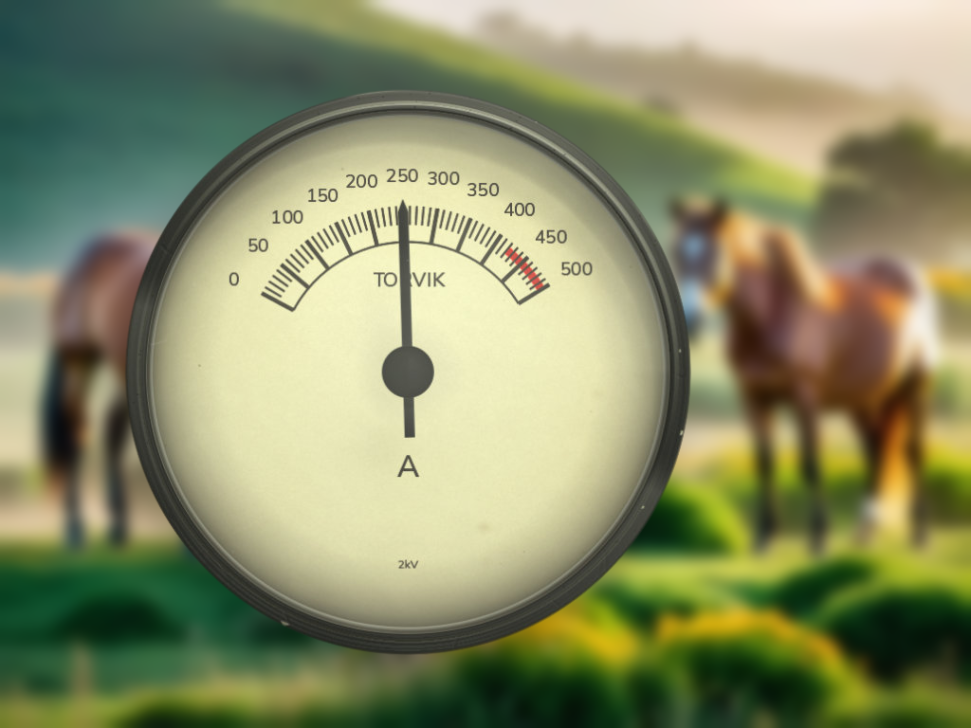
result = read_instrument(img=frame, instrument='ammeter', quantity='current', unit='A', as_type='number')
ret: 250 A
